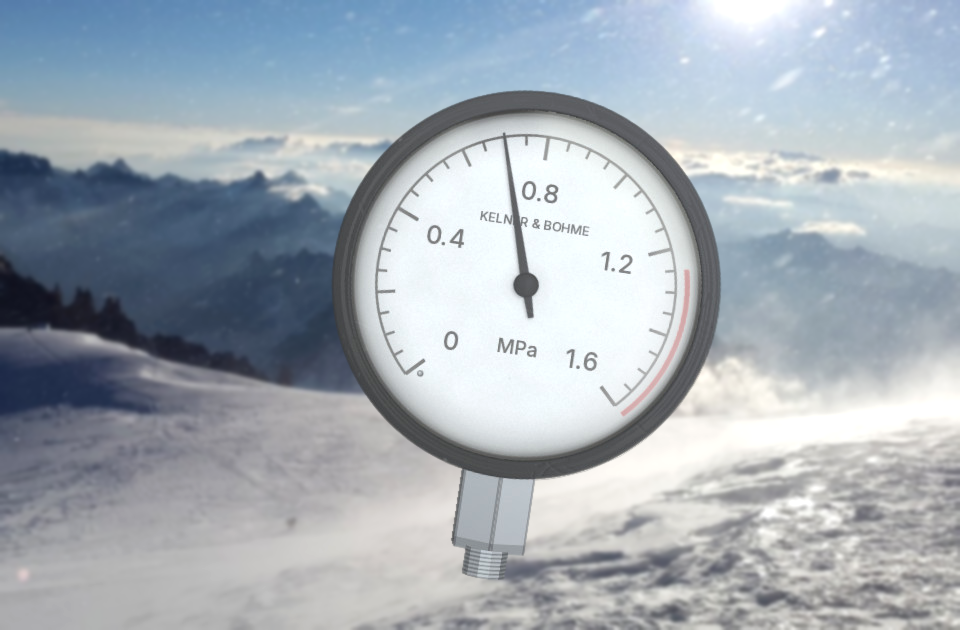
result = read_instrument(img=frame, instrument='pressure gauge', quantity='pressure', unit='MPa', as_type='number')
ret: 0.7 MPa
